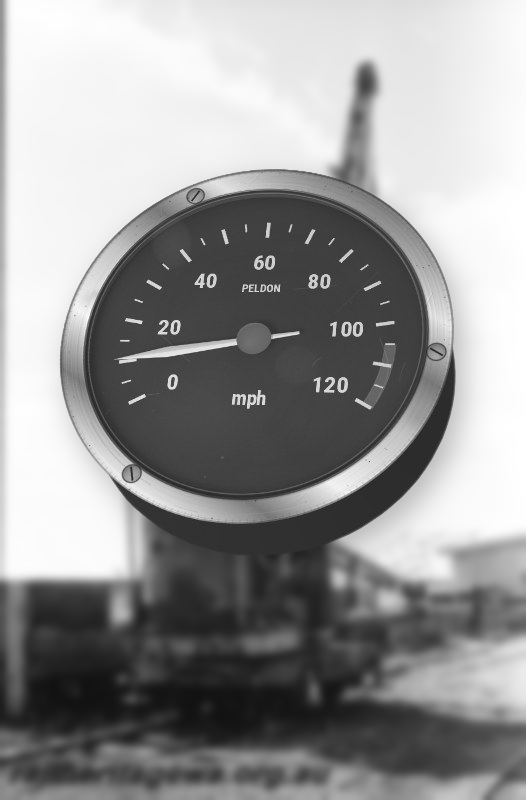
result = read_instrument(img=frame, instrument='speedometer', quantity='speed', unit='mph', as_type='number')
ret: 10 mph
